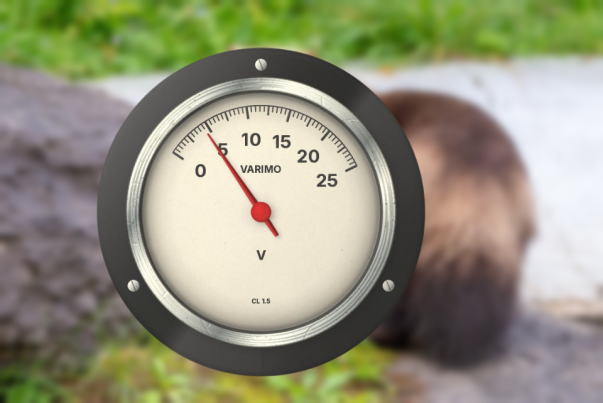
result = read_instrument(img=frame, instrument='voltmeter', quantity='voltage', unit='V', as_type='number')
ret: 4.5 V
